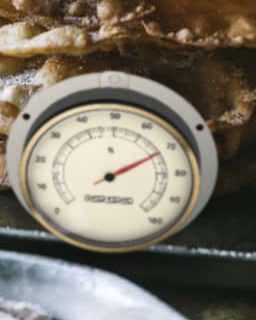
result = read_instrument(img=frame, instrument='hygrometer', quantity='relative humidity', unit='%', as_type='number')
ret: 70 %
